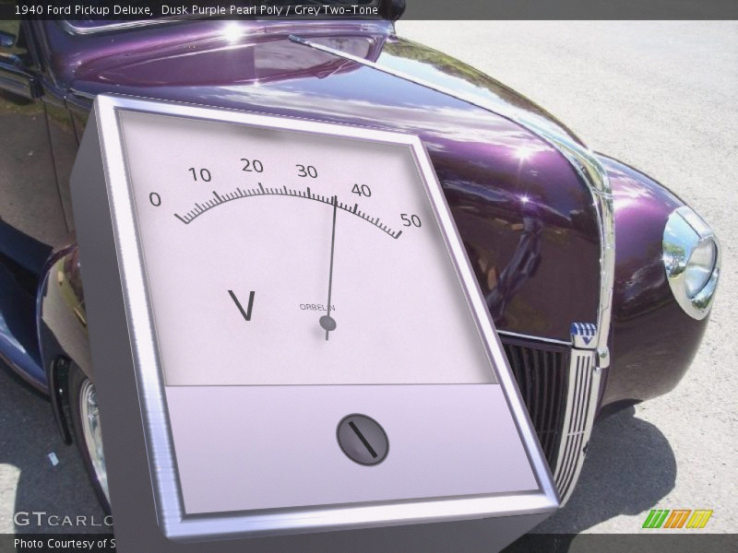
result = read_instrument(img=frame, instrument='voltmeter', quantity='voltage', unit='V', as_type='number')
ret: 35 V
